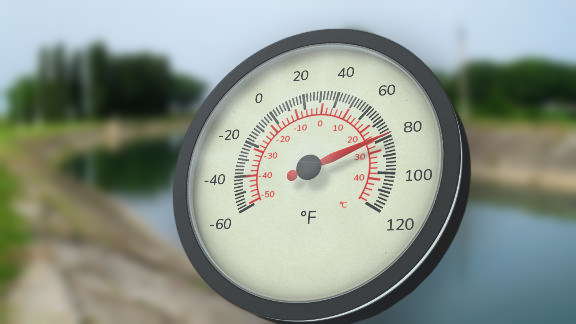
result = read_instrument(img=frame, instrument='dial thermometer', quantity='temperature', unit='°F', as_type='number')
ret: 80 °F
